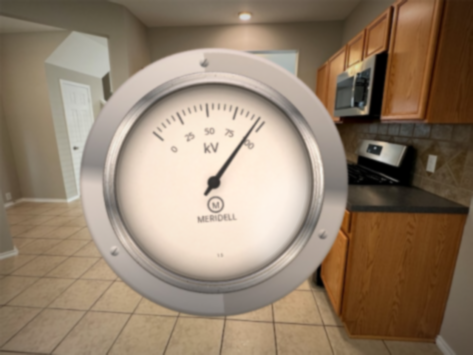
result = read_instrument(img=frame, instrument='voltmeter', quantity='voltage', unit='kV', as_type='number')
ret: 95 kV
